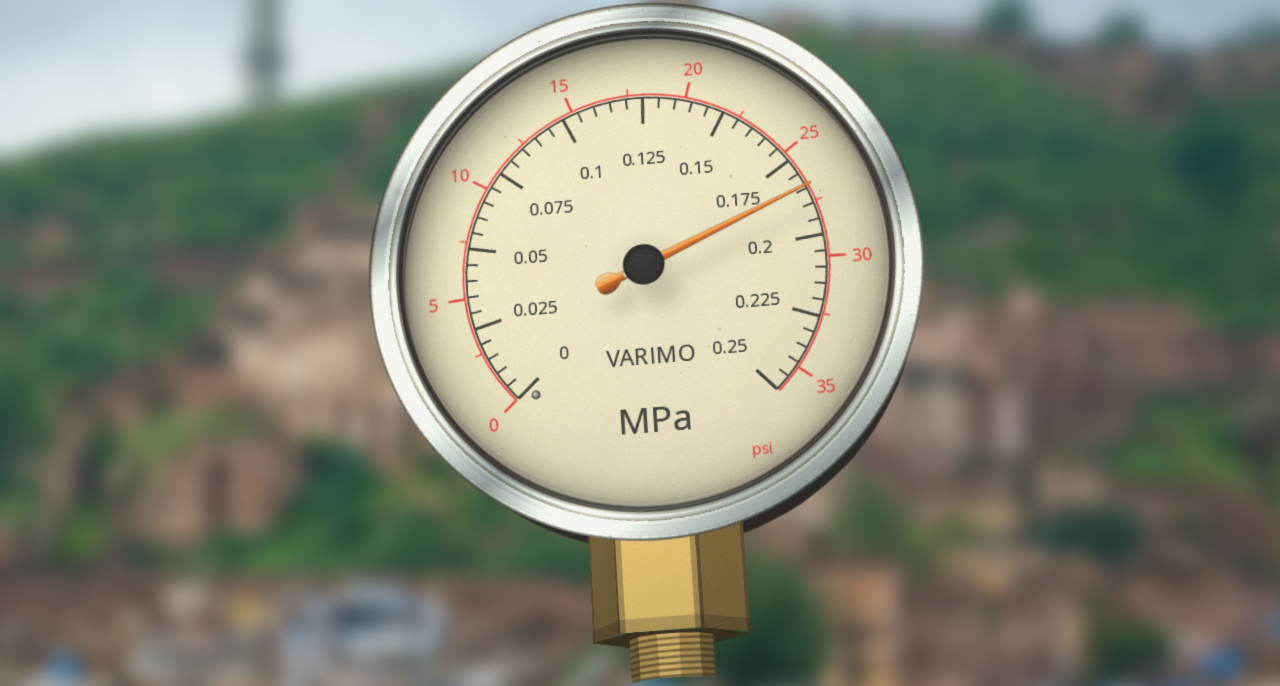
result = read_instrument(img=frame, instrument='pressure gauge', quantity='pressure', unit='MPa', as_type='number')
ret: 0.185 MPa
